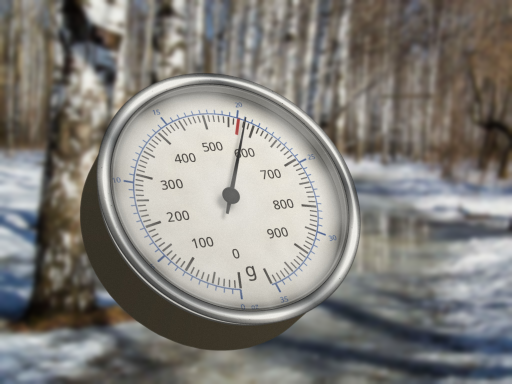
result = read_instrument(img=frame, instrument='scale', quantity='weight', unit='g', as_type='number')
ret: 580 g
